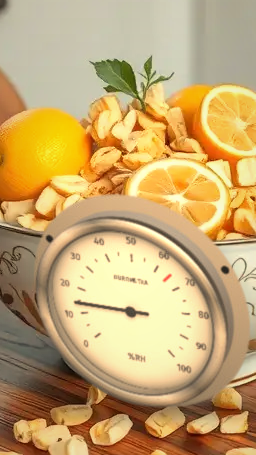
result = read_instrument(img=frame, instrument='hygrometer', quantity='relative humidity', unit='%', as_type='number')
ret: 15 %
